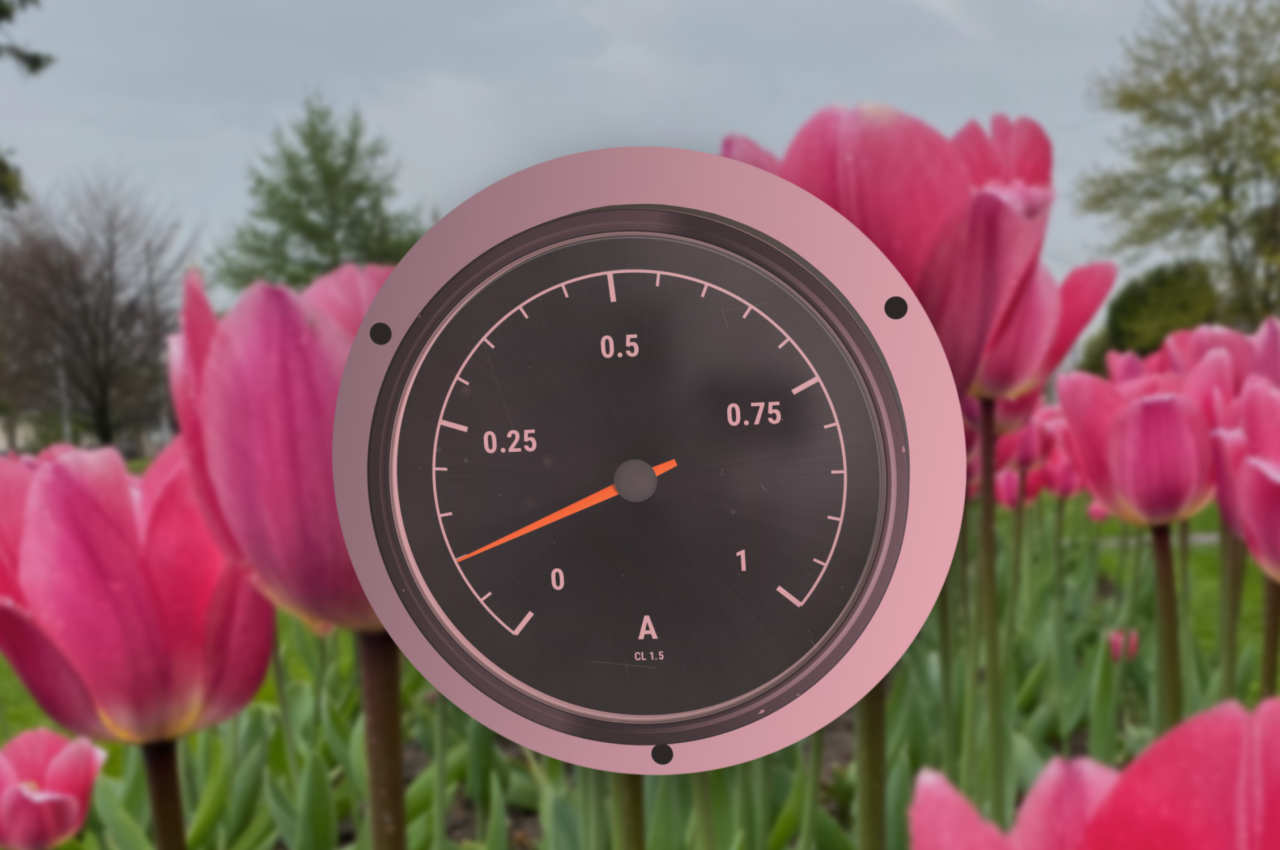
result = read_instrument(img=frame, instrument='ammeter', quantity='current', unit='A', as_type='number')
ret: 0.1 A
